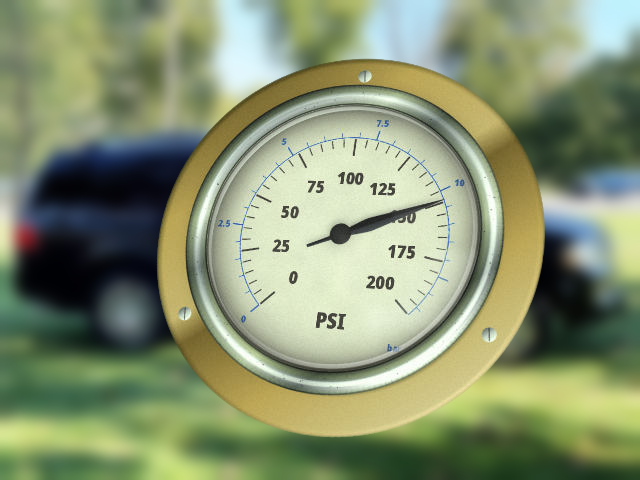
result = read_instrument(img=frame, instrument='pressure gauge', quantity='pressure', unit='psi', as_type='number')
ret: 150 psi
